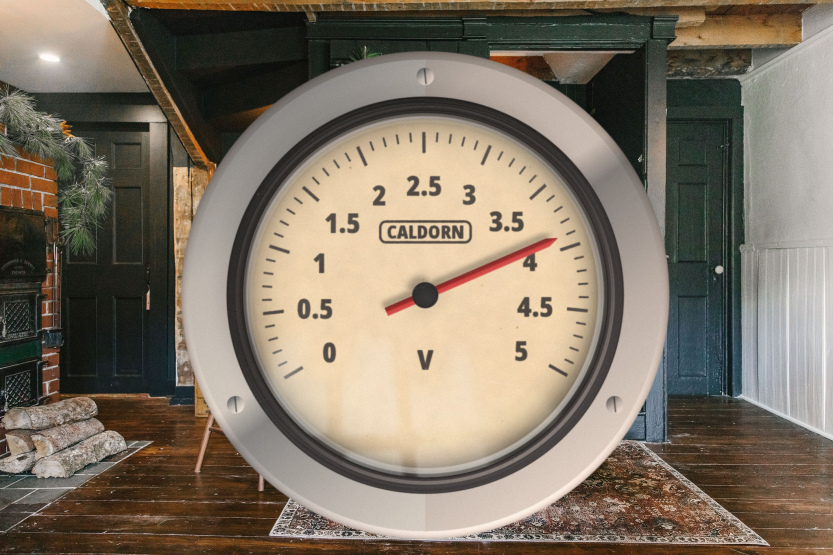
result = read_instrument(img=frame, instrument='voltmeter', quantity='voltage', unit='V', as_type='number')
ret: 3.9 V
